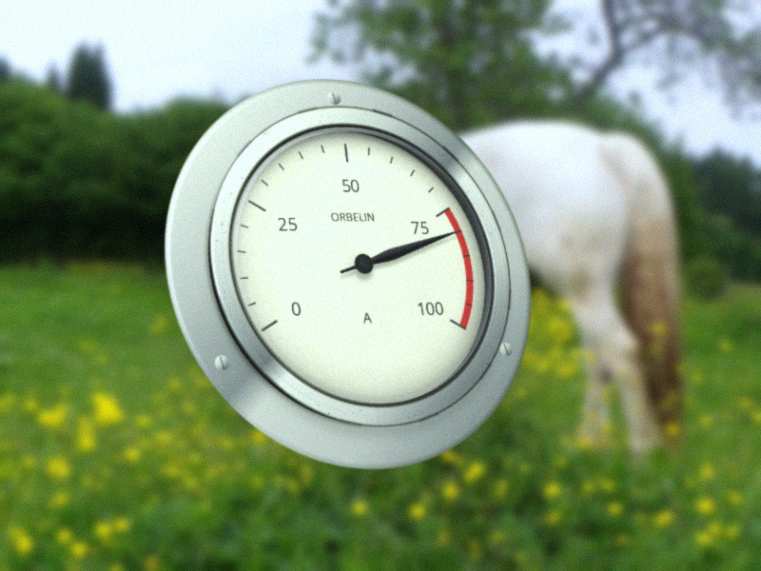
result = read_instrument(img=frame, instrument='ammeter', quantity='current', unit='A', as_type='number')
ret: 80 A
